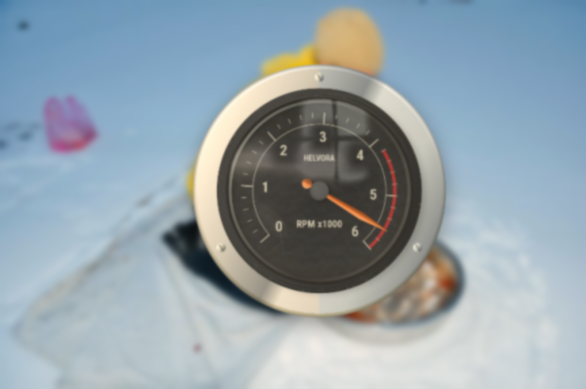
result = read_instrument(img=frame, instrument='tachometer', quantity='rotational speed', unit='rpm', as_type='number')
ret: 5600 rpm
